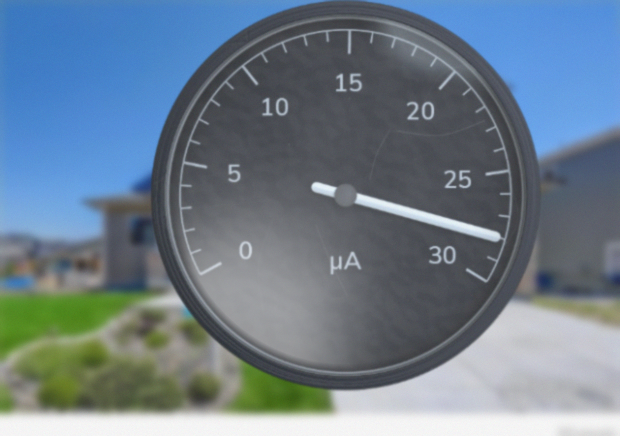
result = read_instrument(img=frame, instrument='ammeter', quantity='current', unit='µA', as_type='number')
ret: 28 µA
